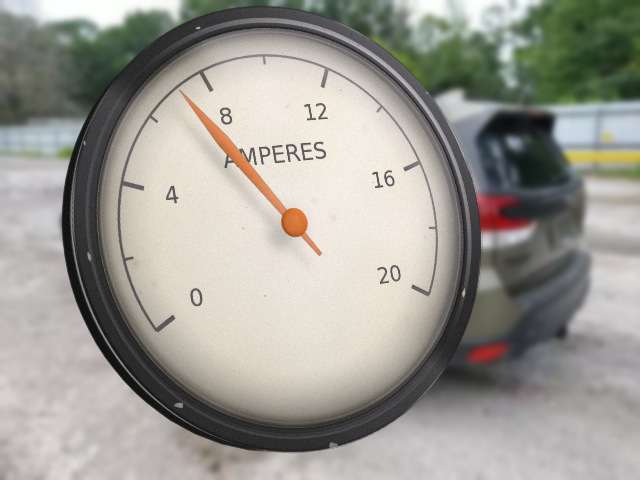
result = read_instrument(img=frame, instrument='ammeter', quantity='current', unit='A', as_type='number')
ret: 7 A
